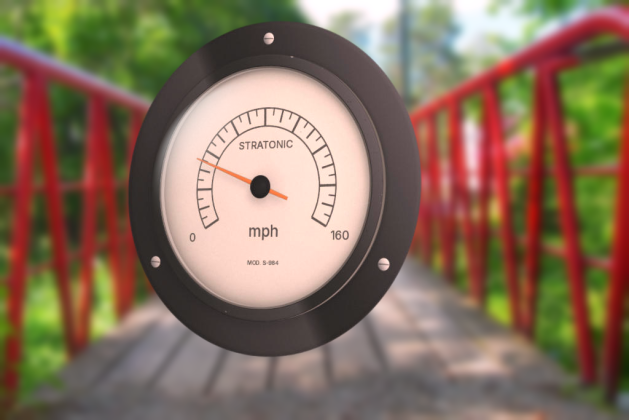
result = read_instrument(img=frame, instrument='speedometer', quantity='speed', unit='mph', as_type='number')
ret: 35 mph
